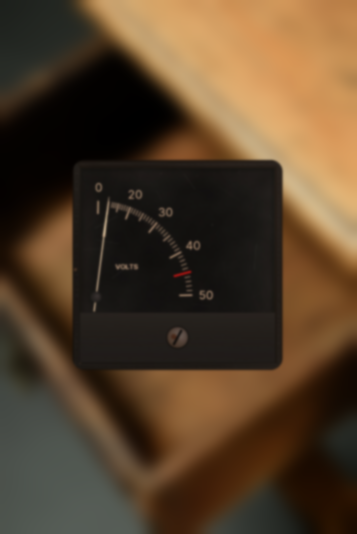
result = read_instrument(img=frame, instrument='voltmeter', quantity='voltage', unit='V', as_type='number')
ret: 10 V
